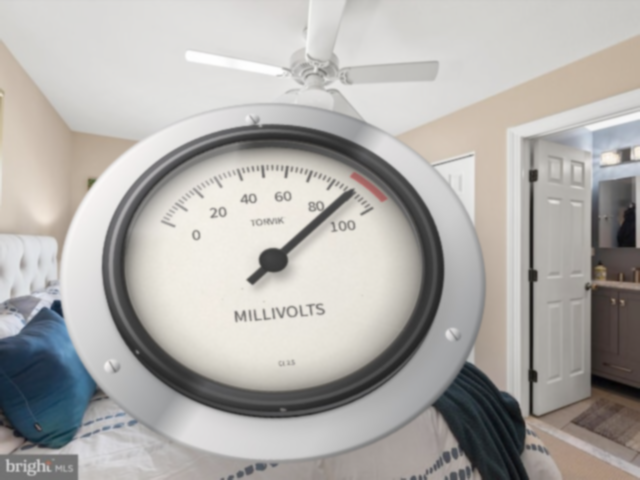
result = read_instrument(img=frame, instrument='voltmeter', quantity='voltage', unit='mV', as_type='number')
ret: 90 mV
